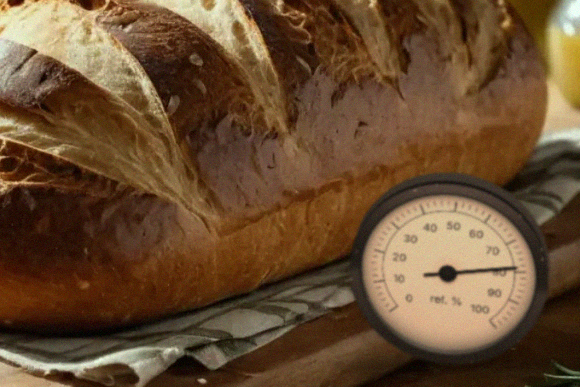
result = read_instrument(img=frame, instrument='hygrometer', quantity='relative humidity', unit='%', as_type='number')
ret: 78 %
